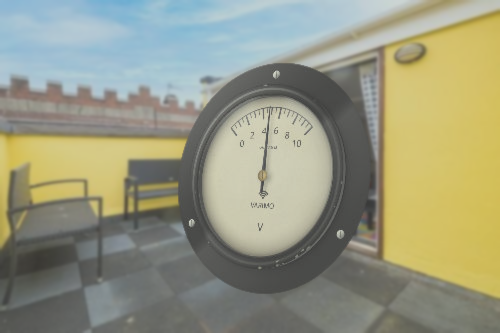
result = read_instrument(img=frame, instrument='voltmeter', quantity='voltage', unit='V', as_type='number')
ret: 5 V
